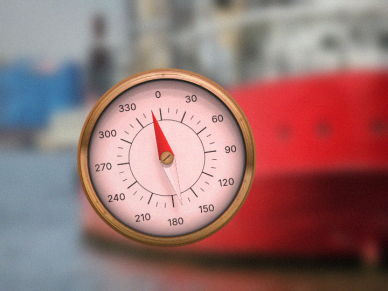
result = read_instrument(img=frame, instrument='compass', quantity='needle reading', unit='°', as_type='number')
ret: 350 °
